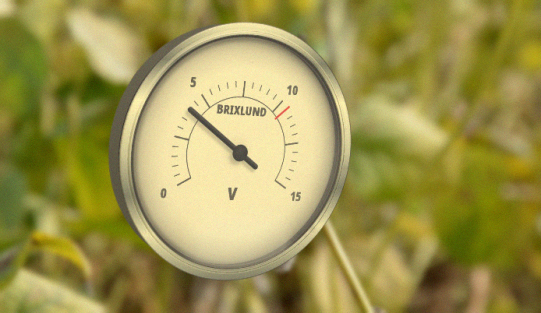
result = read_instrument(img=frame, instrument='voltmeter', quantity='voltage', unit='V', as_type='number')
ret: 4 V
